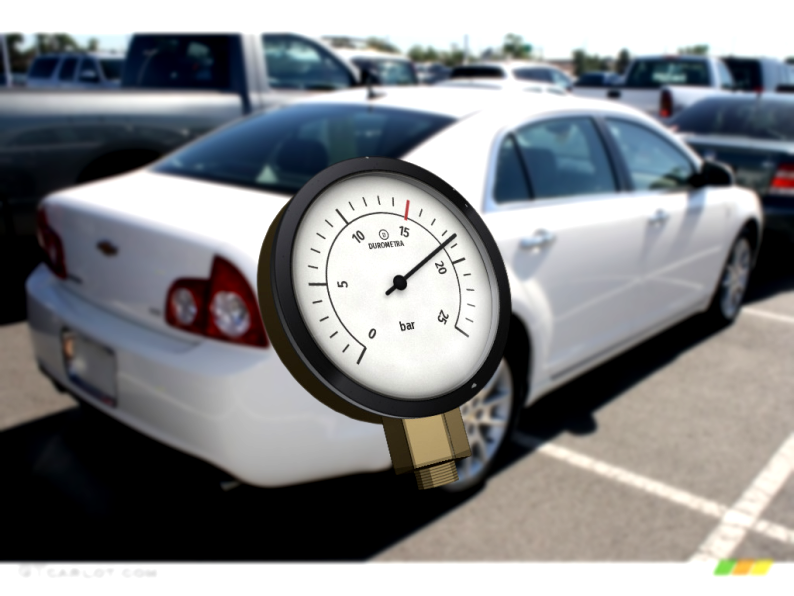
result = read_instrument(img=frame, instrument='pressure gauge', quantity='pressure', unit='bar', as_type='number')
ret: 18.5 bar
